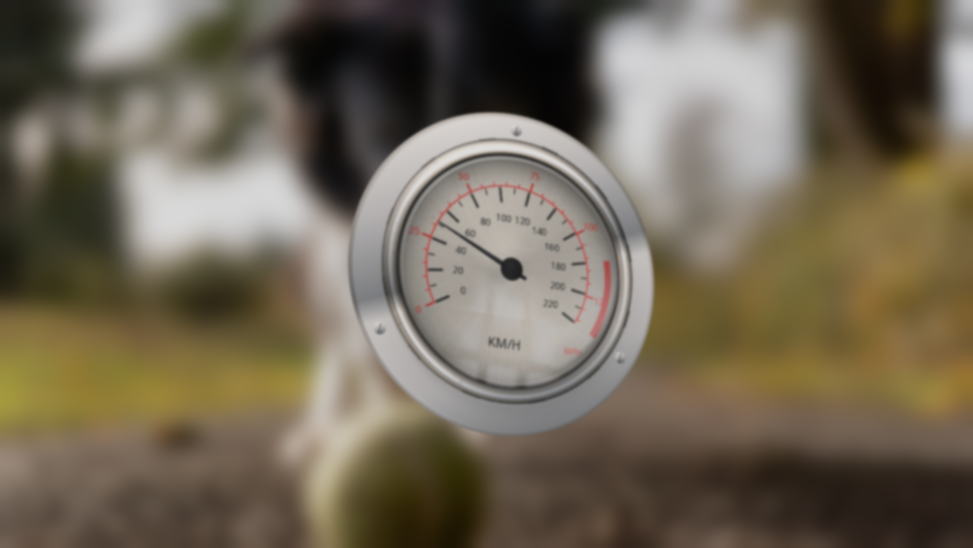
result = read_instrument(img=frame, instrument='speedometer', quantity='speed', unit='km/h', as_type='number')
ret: 50 km/h
